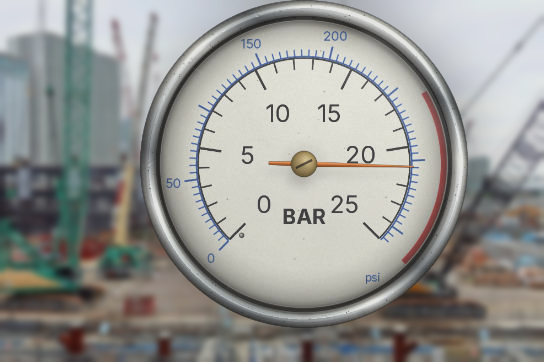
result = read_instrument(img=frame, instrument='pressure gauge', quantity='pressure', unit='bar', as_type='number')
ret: 21 bar
